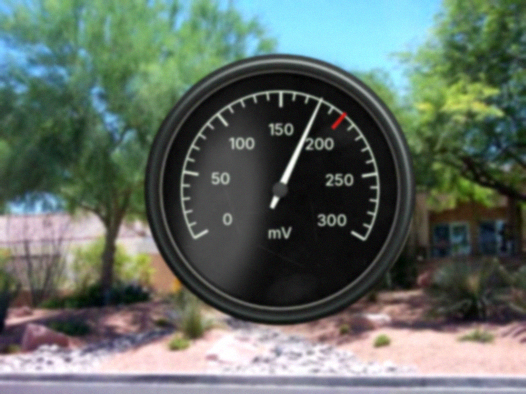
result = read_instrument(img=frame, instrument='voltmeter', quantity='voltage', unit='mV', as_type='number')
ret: 180 mV
